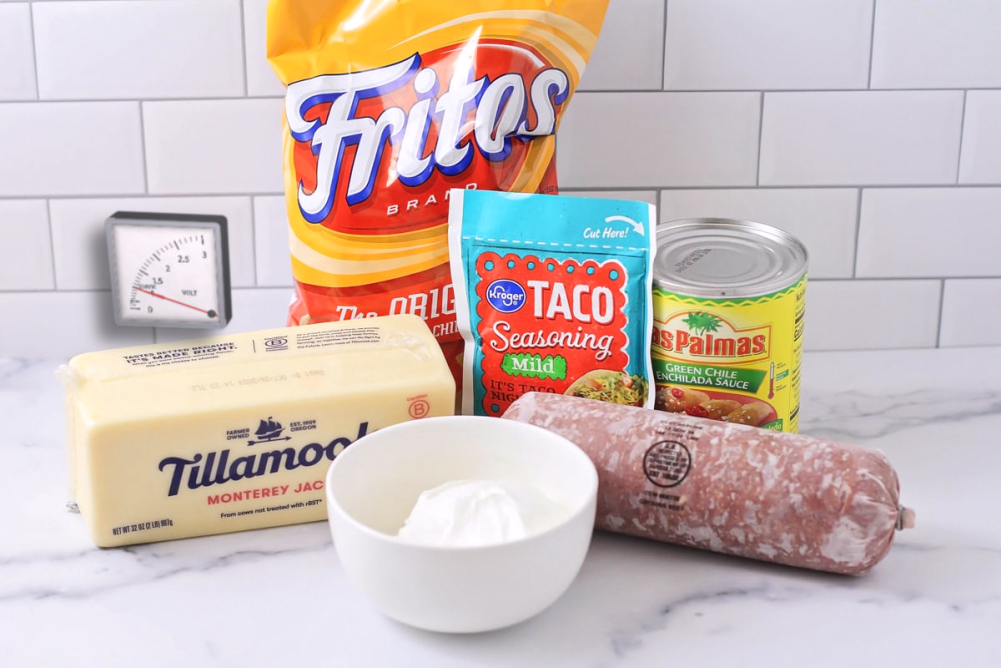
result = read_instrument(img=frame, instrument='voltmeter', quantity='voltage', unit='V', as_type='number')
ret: 1 V
